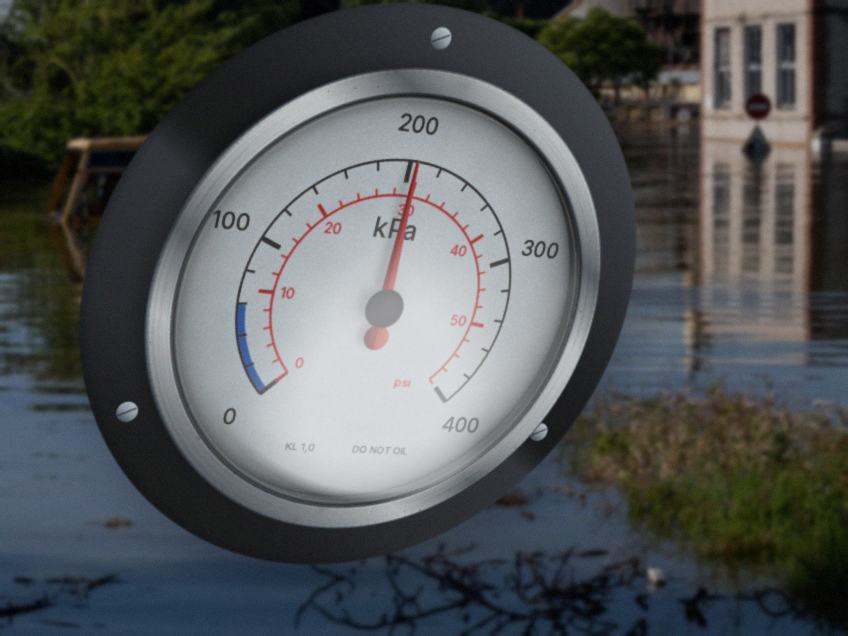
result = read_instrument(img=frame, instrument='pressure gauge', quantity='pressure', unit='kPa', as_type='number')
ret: 200 kPa
